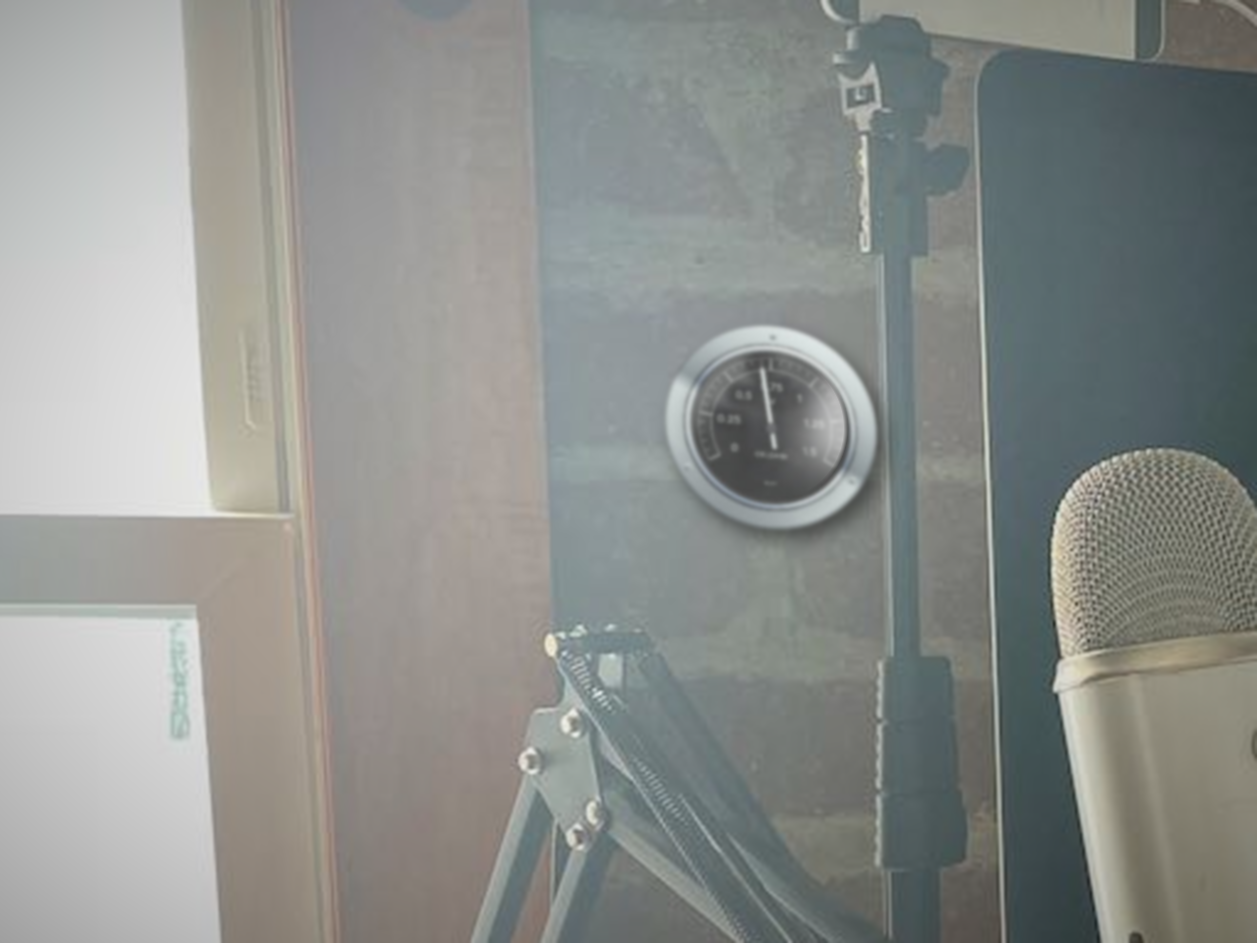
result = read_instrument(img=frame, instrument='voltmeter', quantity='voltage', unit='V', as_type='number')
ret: 0.7 V
